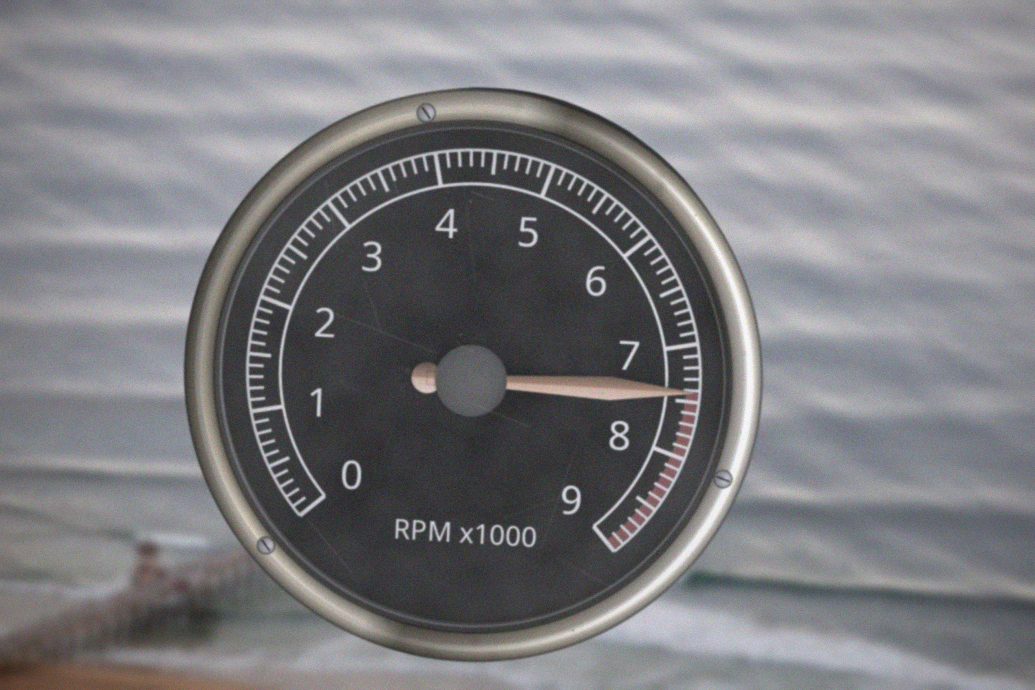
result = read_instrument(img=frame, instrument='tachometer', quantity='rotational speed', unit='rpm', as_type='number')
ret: 7400 rpm
